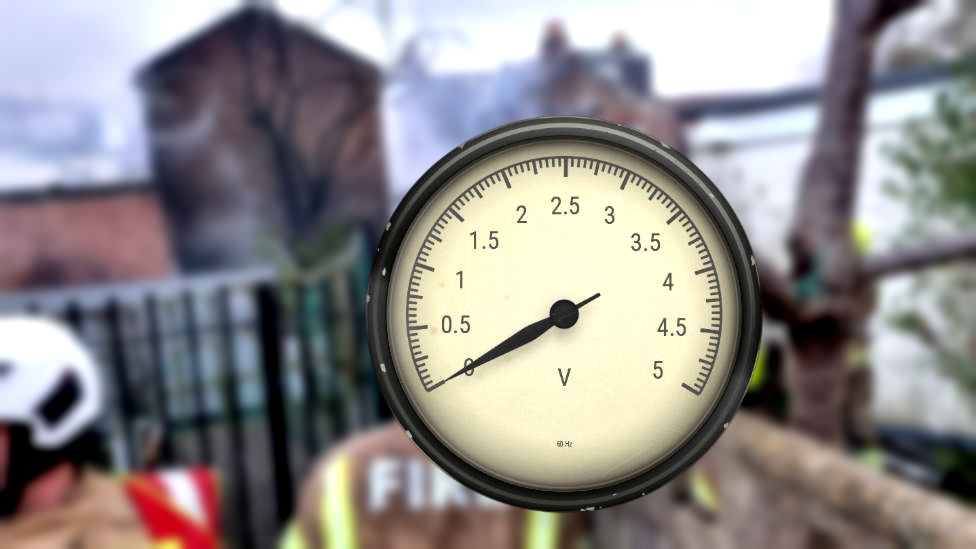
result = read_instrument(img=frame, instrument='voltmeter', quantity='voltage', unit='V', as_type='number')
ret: 0 V
